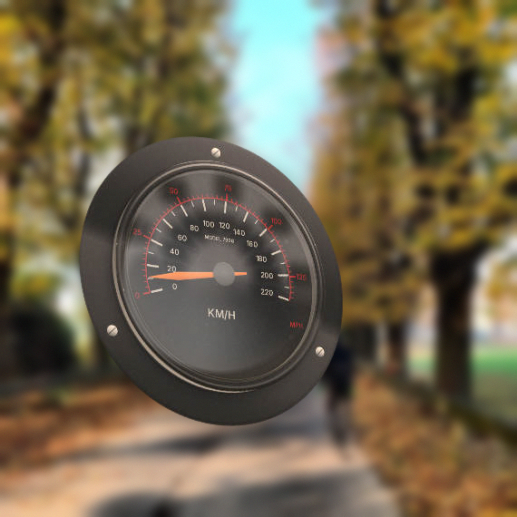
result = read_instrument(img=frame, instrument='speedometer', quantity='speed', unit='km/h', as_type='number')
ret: 10 km/h
